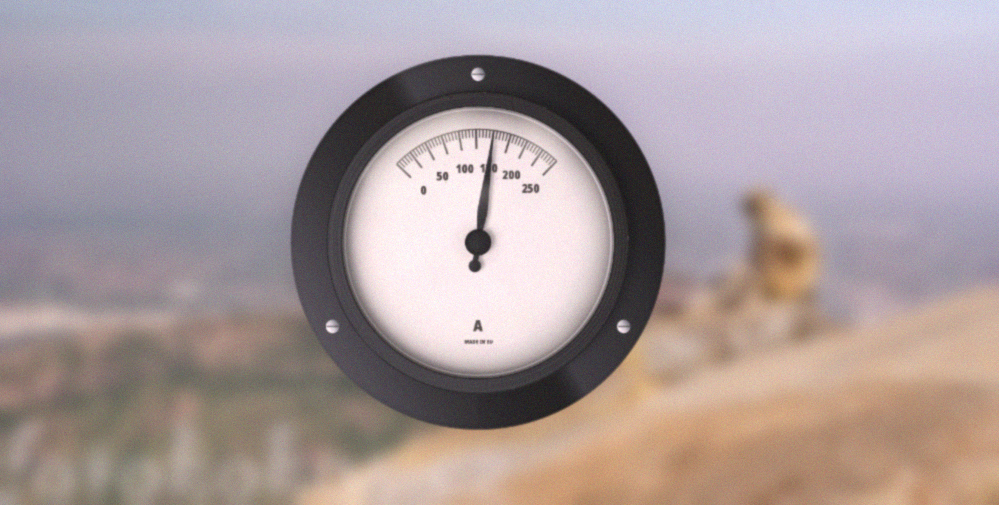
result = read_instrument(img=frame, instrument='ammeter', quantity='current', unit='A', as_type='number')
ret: 150 A
